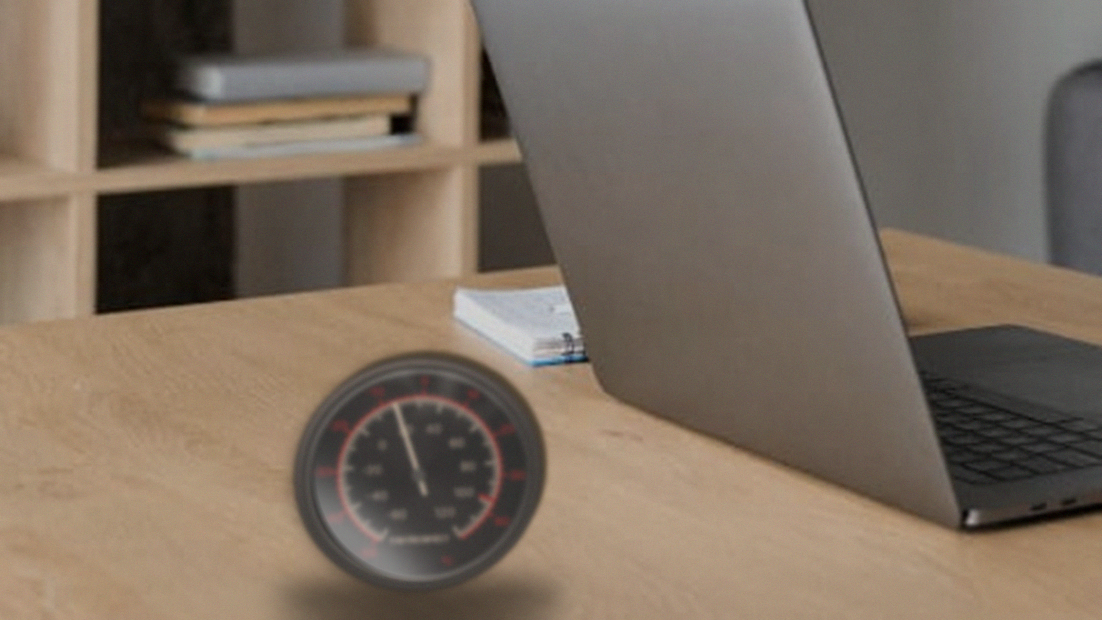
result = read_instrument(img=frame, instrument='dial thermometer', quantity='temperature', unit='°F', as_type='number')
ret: 20 °F
